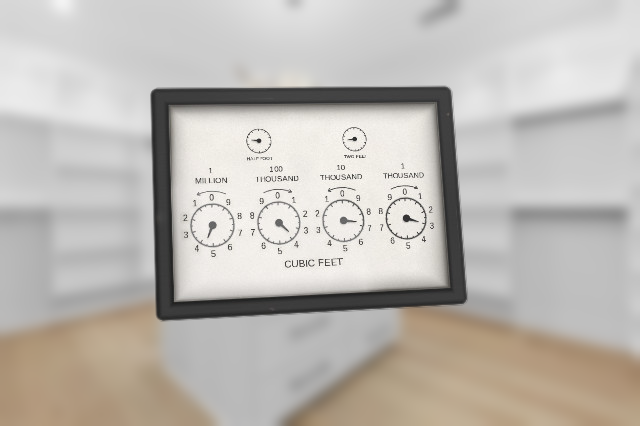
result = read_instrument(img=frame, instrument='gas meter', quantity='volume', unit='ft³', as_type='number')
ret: 437300 ft³
